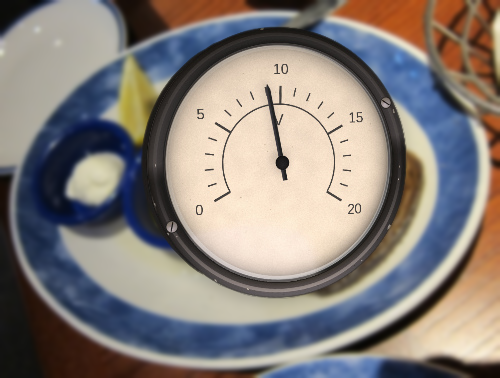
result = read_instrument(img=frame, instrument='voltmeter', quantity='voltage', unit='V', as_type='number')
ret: 9 V
